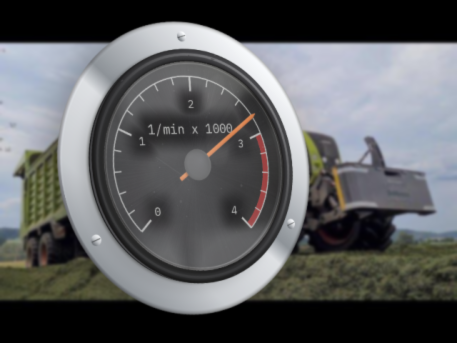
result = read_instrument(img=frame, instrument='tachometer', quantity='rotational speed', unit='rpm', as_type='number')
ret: 2800 rpm
